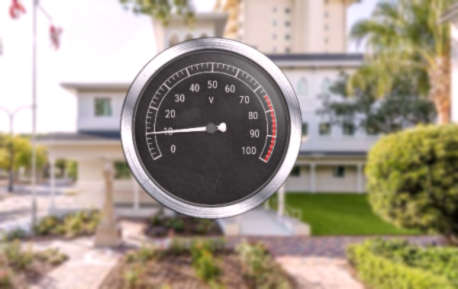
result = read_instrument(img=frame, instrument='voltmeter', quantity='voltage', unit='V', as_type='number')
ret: 10 V
